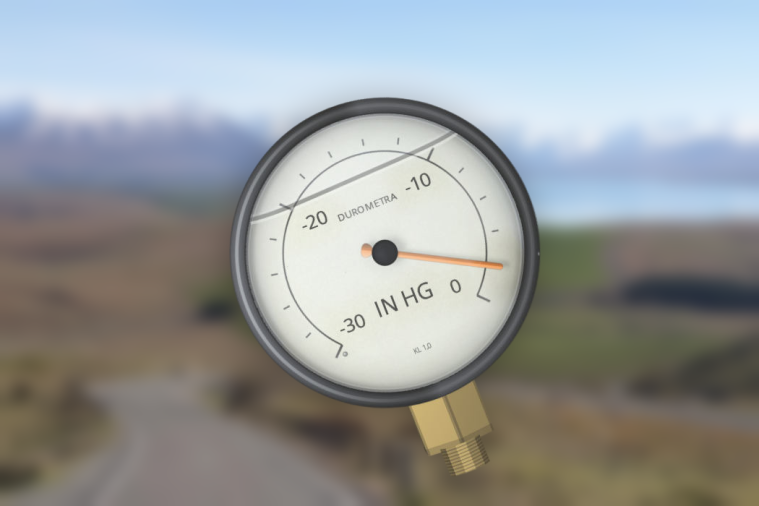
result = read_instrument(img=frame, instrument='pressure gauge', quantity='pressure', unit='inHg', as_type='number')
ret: -2 inHg
